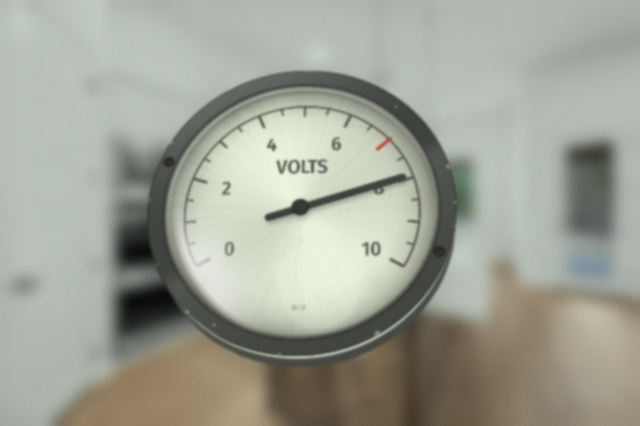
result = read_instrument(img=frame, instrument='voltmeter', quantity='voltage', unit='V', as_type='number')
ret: 8 V
